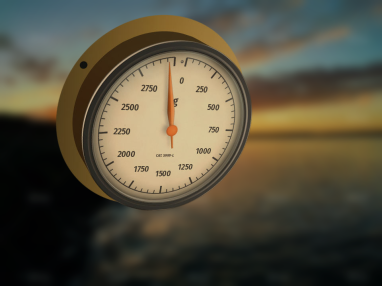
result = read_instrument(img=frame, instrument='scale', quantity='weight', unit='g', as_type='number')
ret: 2950 g
